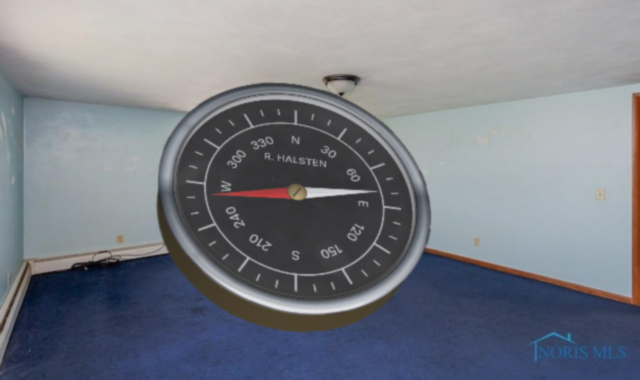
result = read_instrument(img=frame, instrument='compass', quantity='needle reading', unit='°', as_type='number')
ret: 260 °
